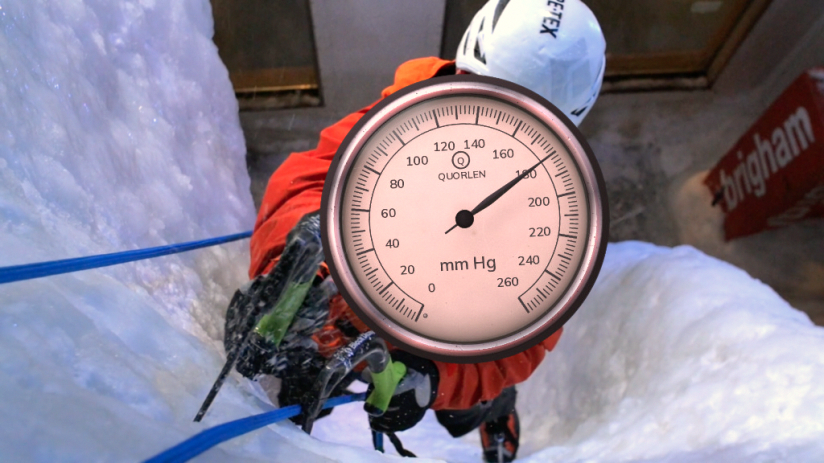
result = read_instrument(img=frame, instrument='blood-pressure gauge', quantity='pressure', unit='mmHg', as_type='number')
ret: 180 mmHg
